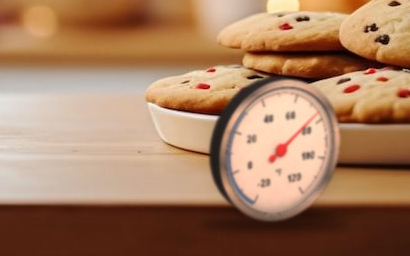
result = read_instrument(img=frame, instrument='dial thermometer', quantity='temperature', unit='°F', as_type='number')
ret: 75 °F
